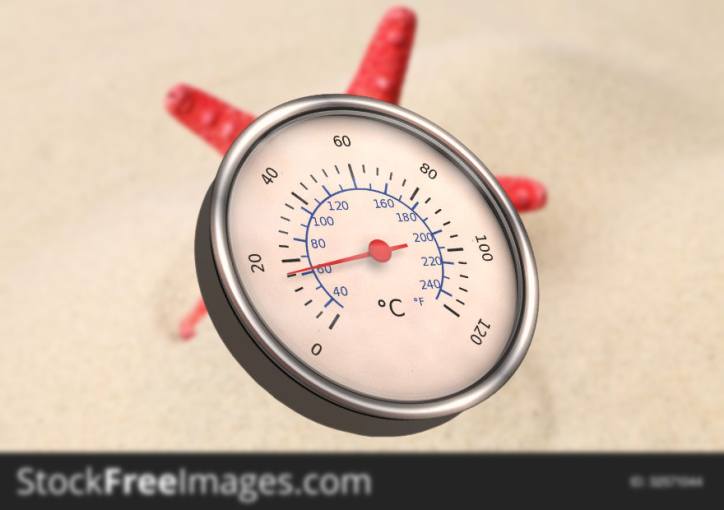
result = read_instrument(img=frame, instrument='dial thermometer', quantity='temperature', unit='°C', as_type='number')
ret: 16 °C
